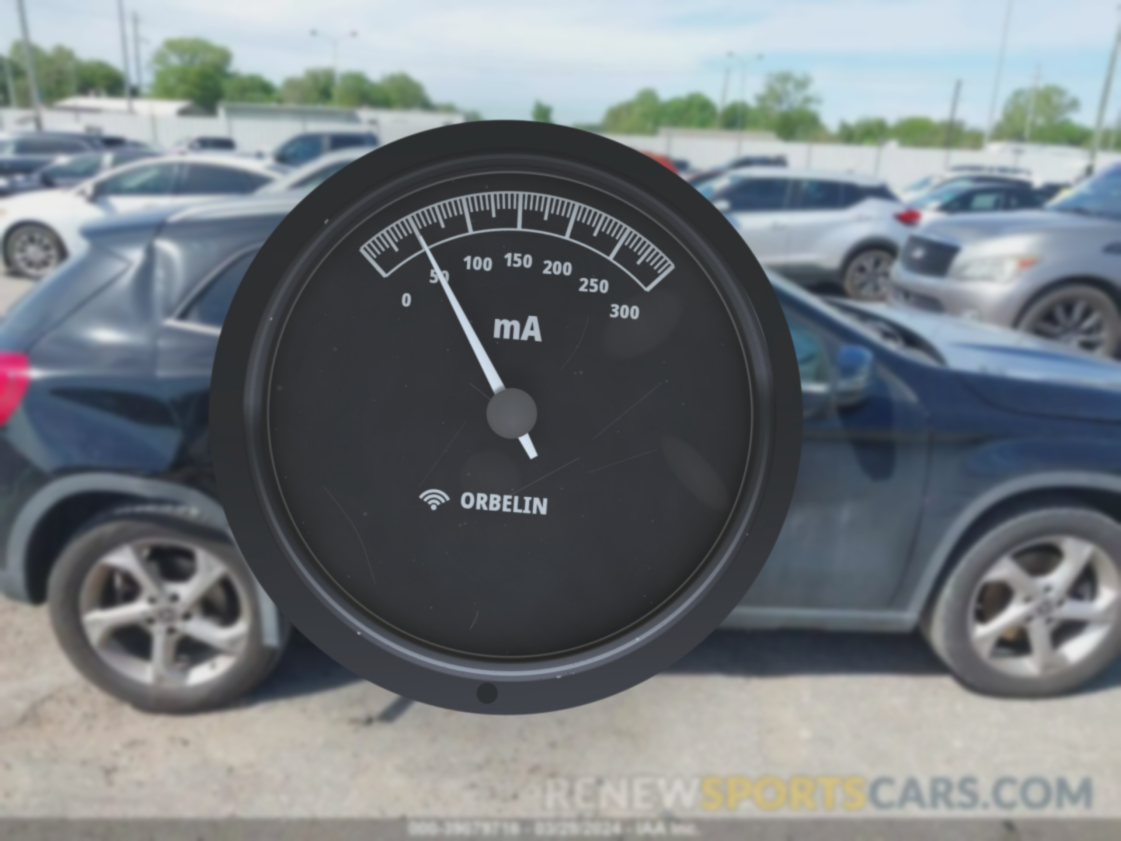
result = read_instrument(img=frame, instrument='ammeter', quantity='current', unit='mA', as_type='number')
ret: 50 mA
